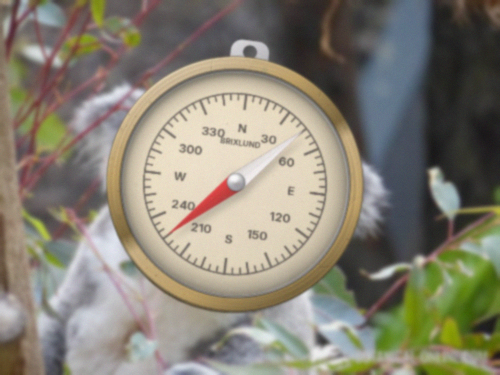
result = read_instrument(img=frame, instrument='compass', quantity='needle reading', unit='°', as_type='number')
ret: 225 °
